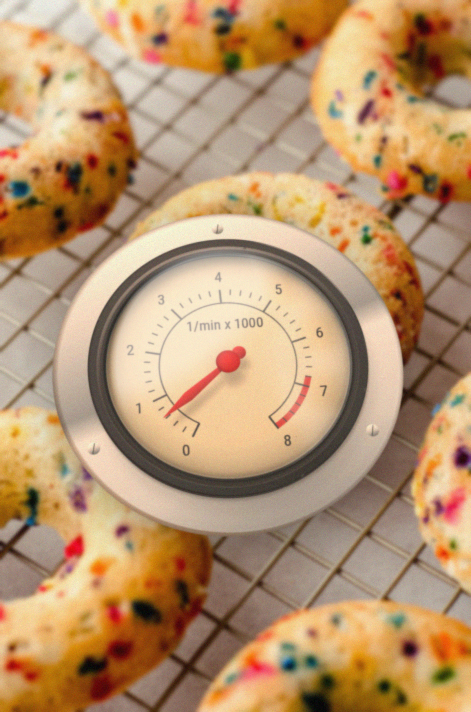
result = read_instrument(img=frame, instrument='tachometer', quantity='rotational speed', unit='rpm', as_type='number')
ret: 600 rpm
